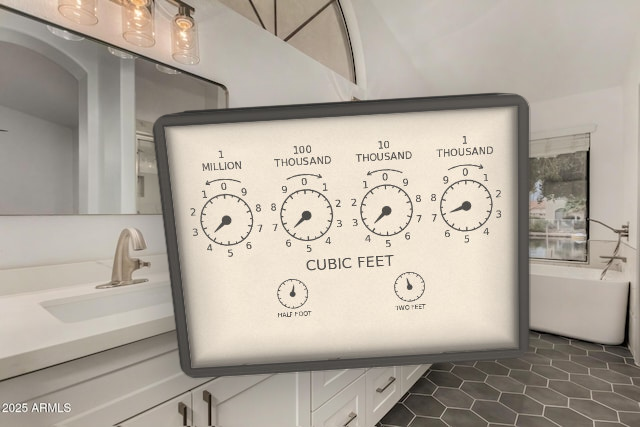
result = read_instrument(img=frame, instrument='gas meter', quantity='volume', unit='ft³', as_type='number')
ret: 363700 ft³
